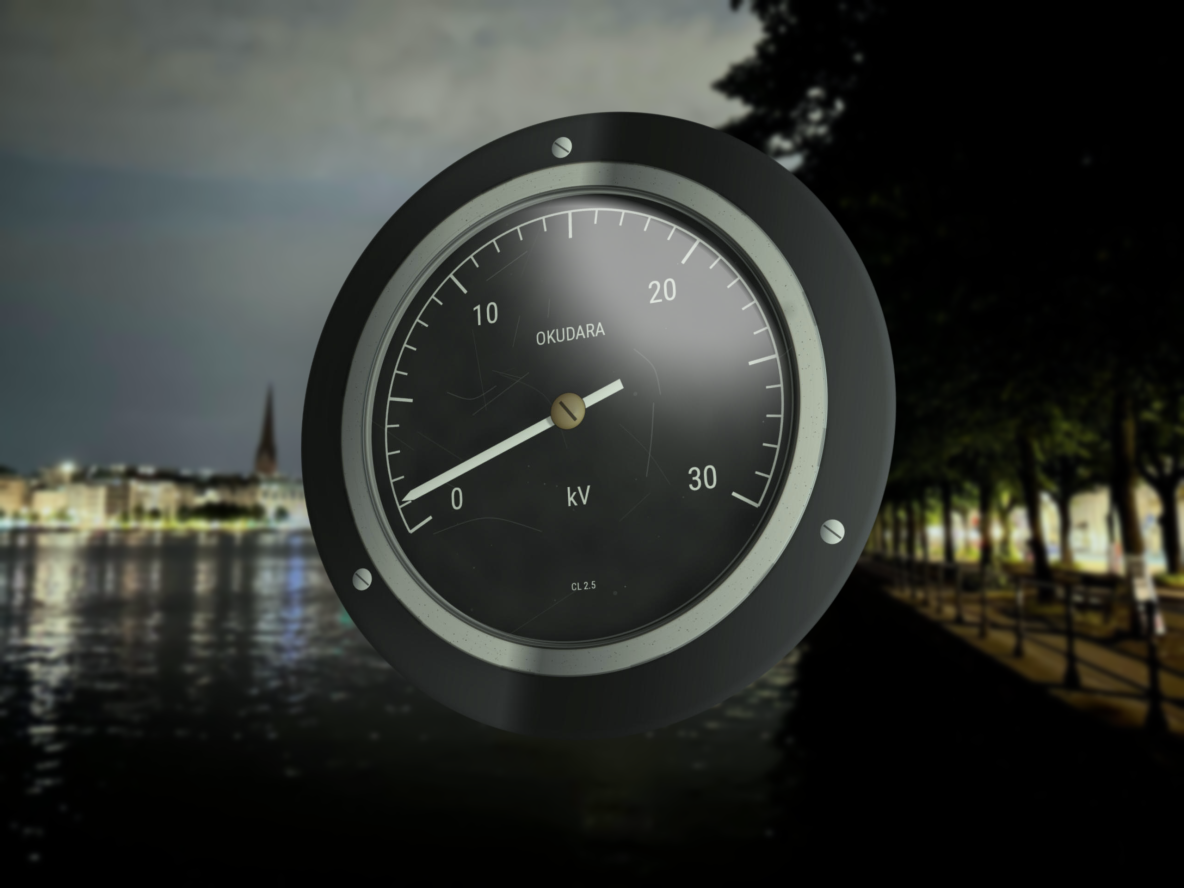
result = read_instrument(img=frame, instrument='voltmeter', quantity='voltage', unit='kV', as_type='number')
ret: 1 kV
